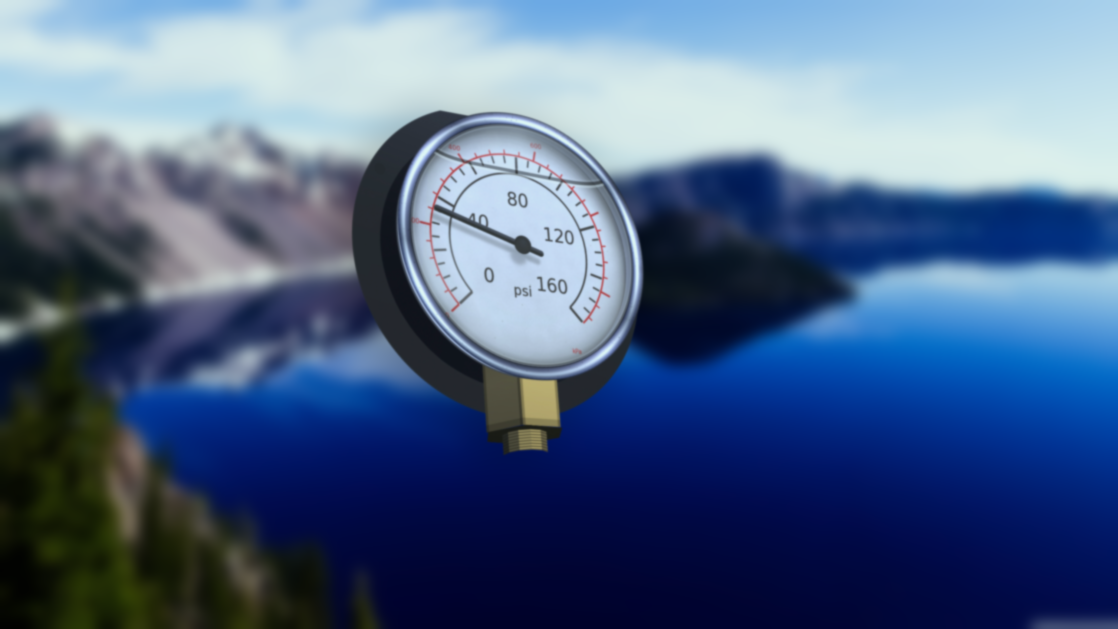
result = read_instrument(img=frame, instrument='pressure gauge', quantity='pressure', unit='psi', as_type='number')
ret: 35 psi
